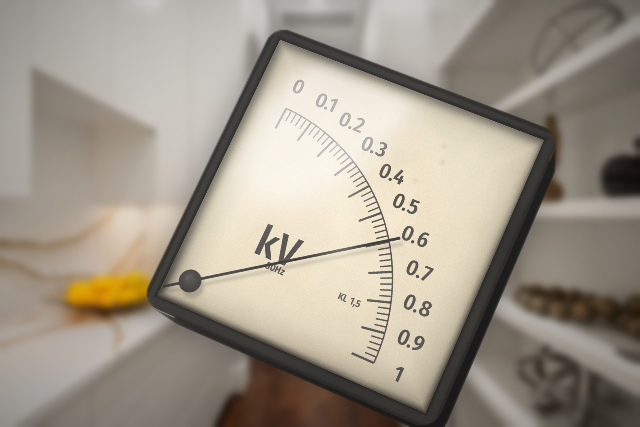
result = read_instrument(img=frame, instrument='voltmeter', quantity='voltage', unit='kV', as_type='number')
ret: 0.6 kV
